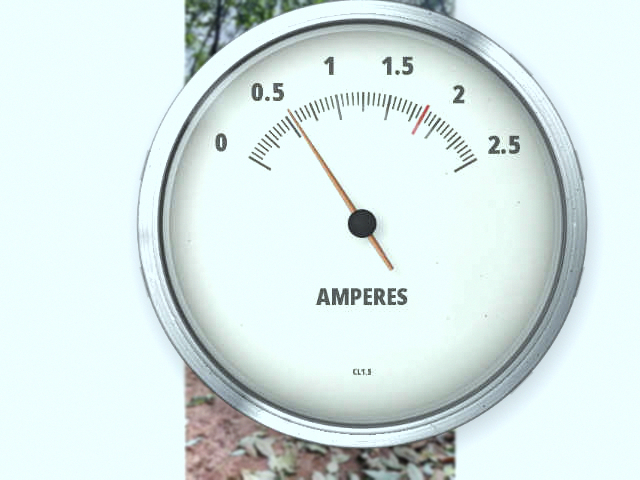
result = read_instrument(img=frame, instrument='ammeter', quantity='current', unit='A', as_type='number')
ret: 0.55 A
